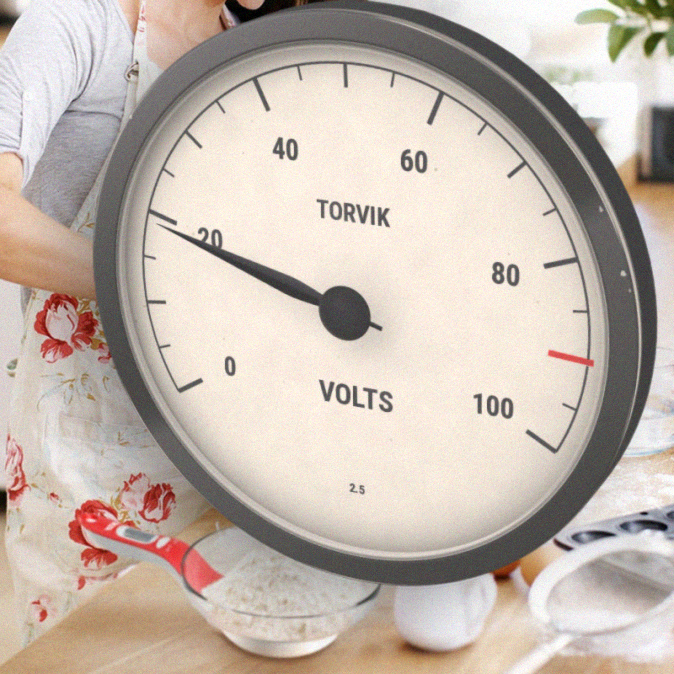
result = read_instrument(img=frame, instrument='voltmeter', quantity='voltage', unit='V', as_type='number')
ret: 20 V
